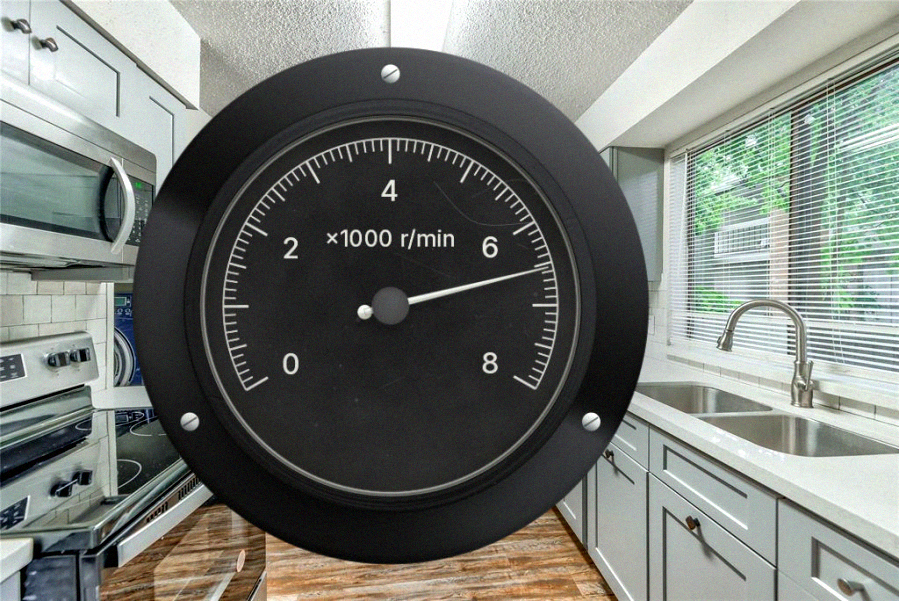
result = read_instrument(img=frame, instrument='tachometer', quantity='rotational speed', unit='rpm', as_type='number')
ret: 6550 rpm
